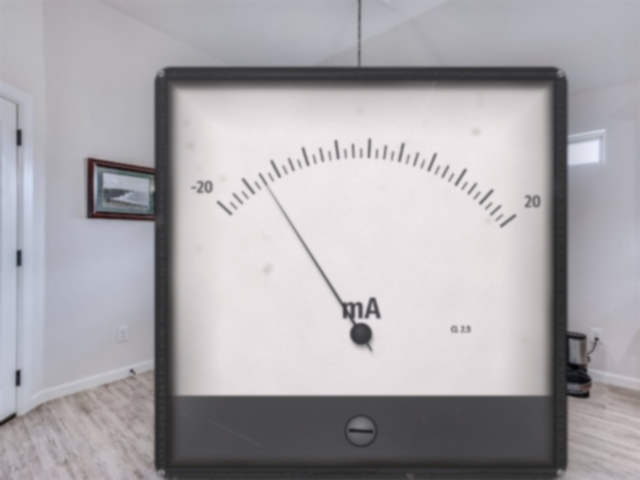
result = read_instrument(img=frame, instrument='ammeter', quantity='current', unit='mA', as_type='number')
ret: -14 mA
